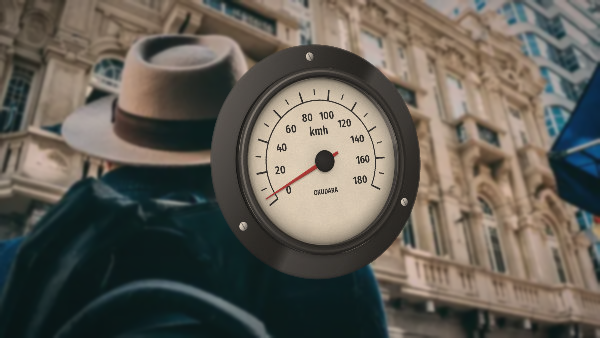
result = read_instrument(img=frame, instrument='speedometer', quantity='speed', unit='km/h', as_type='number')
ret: 5 km/h
